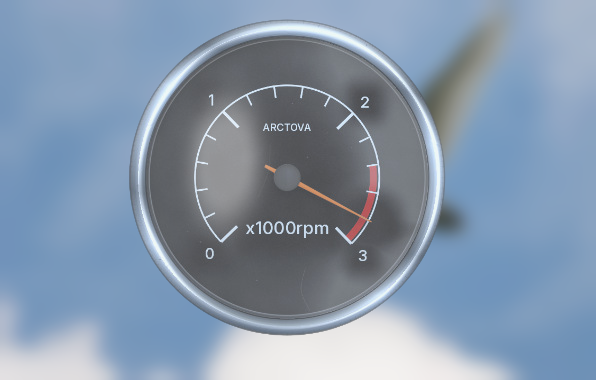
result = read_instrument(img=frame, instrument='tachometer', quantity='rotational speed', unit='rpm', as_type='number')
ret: 2800 rpm
